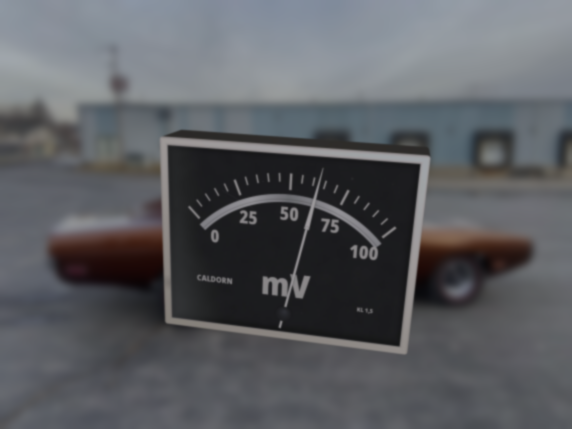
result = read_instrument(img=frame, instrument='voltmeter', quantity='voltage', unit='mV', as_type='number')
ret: 62.5 mV
